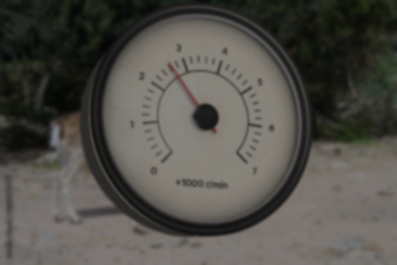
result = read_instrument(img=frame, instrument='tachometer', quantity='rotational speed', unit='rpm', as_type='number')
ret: 2600 rpm
